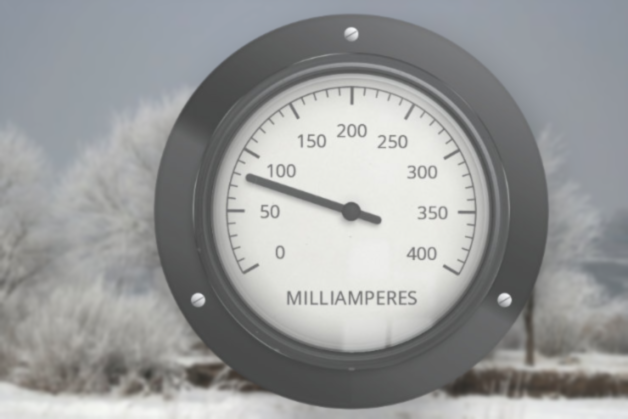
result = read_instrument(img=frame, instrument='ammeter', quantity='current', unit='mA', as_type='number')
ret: 80 mA
